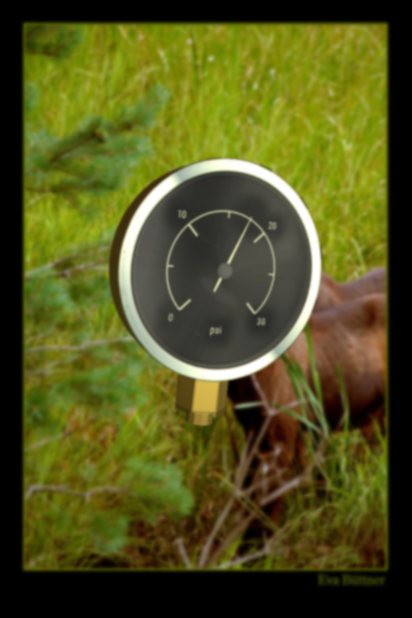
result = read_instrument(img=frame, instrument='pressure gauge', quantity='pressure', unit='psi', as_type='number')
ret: 17.5 psi
